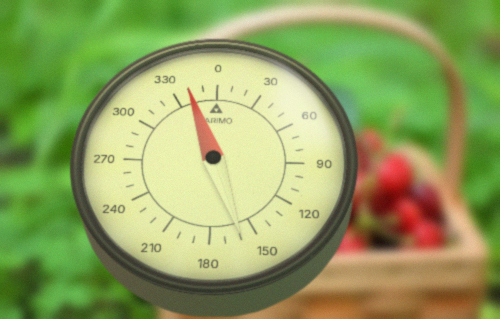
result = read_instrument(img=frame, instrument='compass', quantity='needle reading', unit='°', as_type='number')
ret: 340 °
